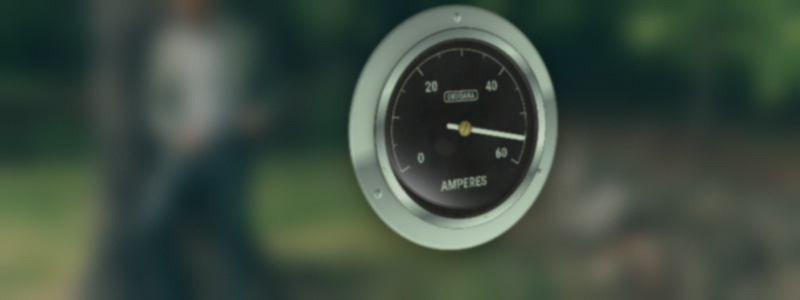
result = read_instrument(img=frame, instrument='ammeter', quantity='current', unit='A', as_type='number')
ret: 55 A
